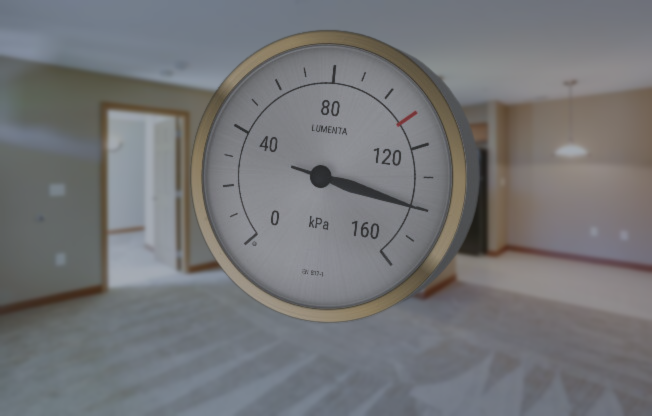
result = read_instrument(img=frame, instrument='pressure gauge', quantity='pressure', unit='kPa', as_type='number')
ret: 140 kPa
